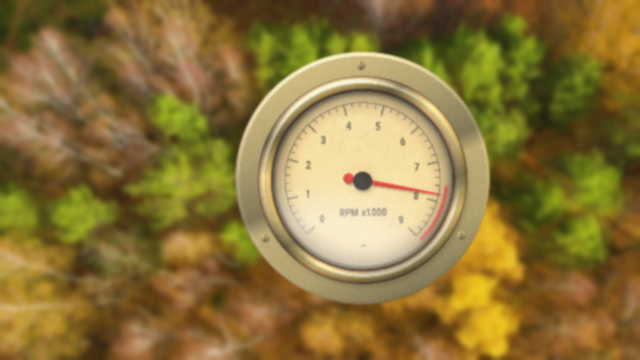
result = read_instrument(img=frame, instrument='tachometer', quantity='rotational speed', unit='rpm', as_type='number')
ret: 7800 rpm
